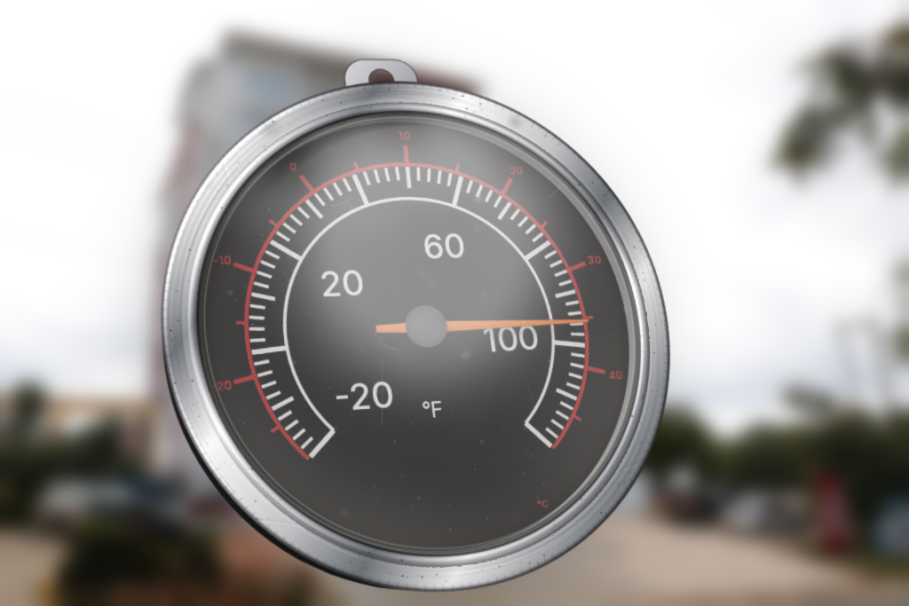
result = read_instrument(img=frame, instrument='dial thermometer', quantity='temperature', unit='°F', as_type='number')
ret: 96 °F
